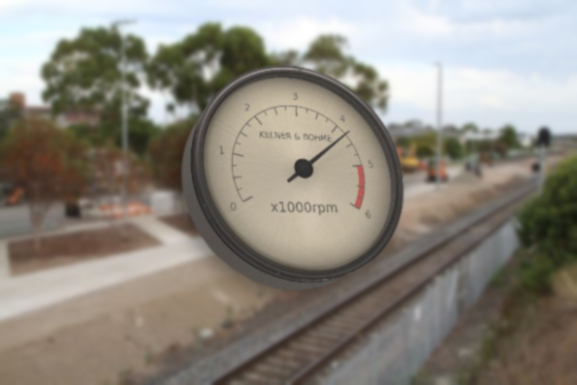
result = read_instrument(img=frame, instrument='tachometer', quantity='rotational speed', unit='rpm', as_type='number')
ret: 4250 rpm
